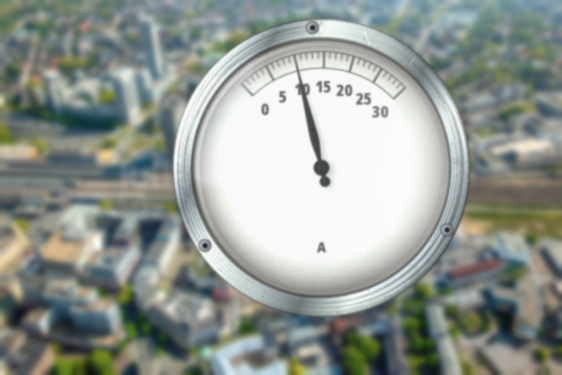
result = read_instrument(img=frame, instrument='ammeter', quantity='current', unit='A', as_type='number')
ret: 10 A
